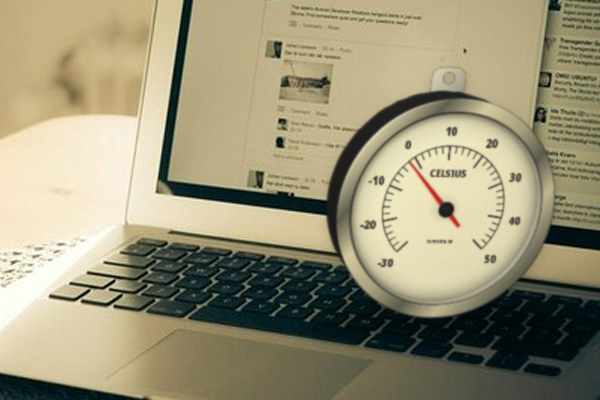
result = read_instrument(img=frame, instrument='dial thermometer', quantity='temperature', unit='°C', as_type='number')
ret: -2 °C
